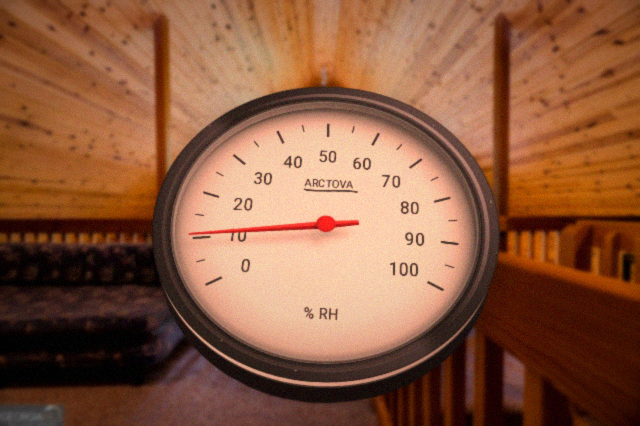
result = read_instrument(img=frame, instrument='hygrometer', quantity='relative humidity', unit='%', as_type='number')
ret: 10 %
